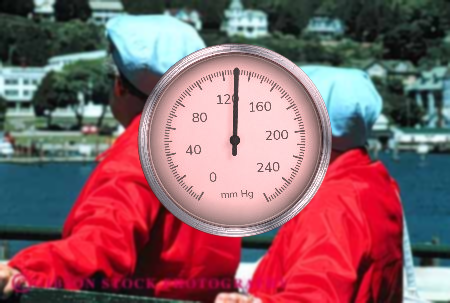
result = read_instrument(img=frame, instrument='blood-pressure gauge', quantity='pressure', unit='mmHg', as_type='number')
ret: 130 mmHg
